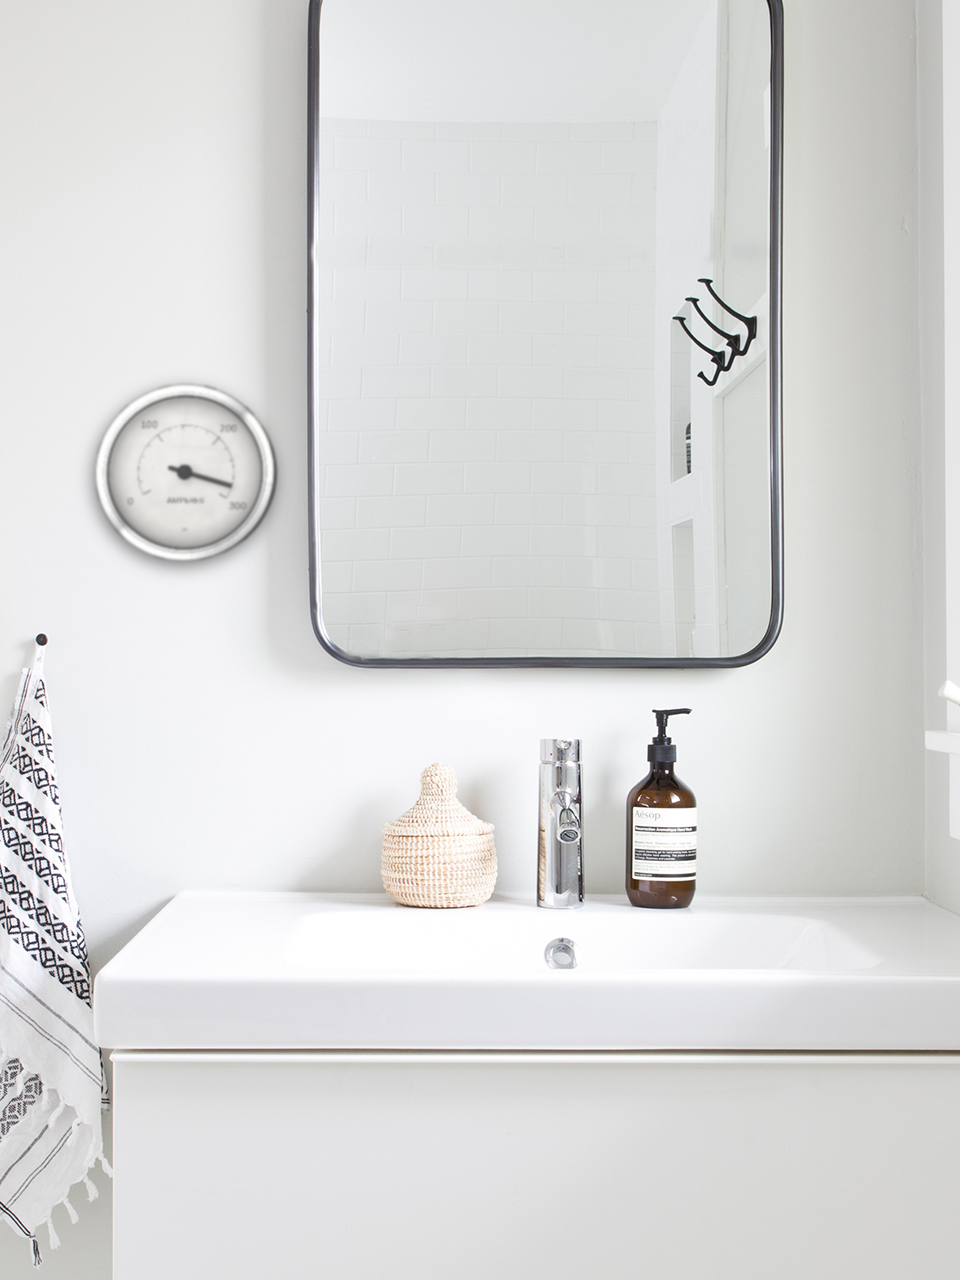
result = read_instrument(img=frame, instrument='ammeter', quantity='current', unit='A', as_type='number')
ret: 280 A
